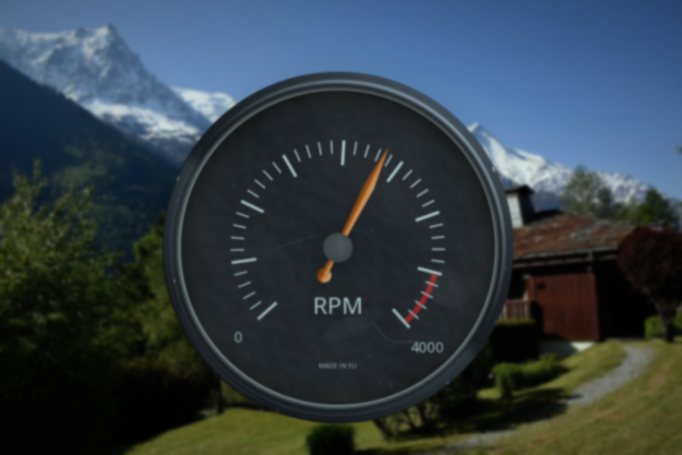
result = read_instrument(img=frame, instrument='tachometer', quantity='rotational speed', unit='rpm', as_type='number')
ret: 2350 rpm
